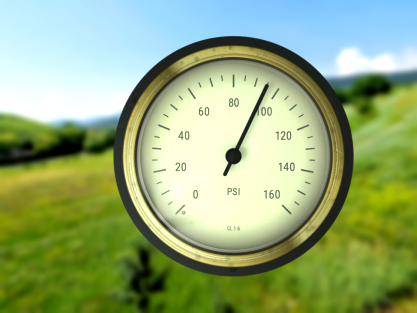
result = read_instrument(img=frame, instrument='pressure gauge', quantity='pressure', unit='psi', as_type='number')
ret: 95 psi
